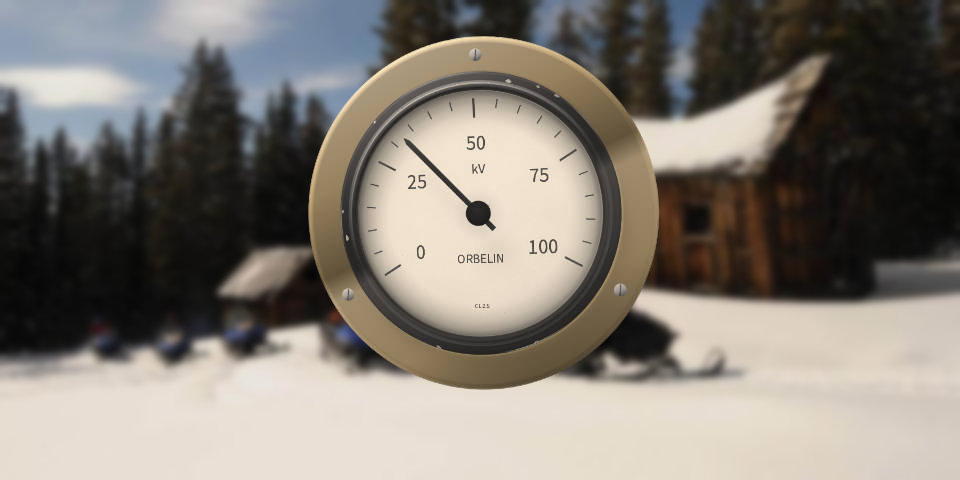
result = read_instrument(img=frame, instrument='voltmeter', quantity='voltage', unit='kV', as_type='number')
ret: 32.5 kV
